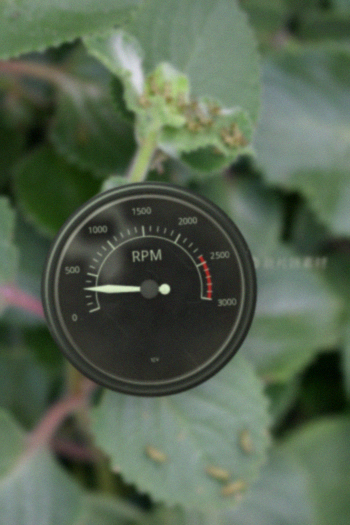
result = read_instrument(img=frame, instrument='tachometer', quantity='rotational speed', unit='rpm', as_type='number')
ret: 300 rpm
